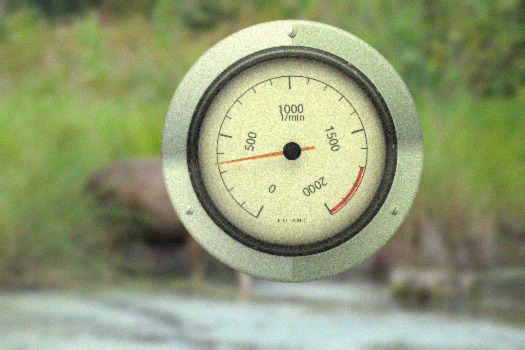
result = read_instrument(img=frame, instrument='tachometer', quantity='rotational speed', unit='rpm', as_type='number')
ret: 350 rpm
